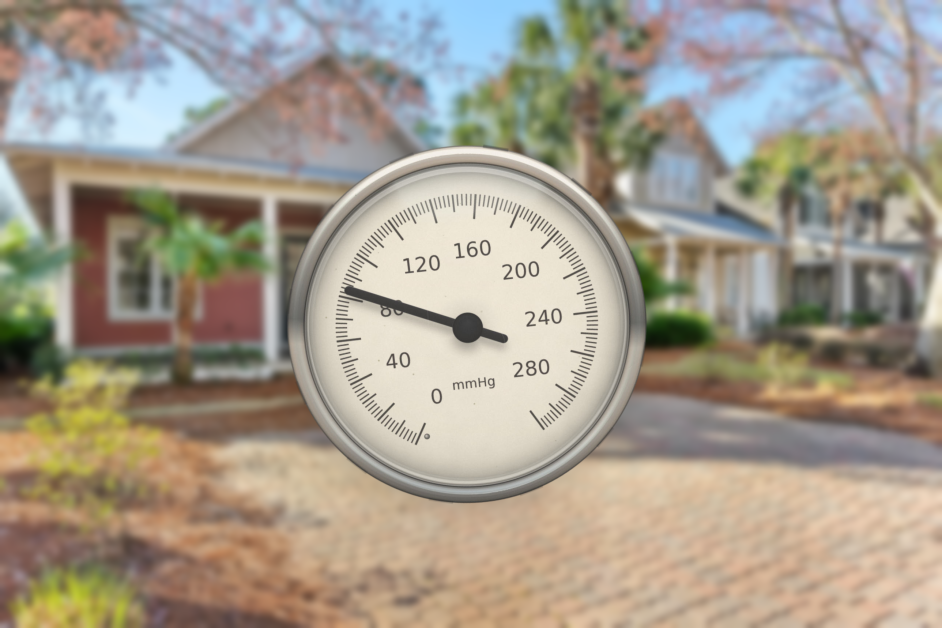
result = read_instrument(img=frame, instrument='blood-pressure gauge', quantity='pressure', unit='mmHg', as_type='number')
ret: 84 mmHg
